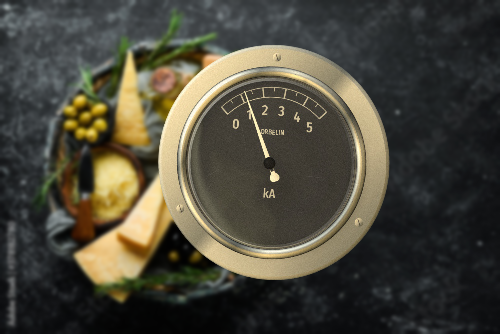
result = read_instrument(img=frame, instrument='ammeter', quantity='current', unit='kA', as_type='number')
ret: 1.25 kA
